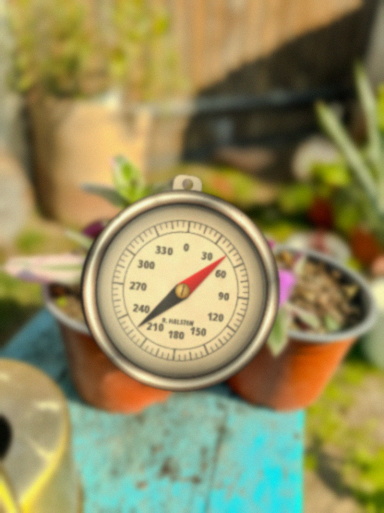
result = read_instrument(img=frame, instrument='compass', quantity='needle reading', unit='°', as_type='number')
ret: 45 °
